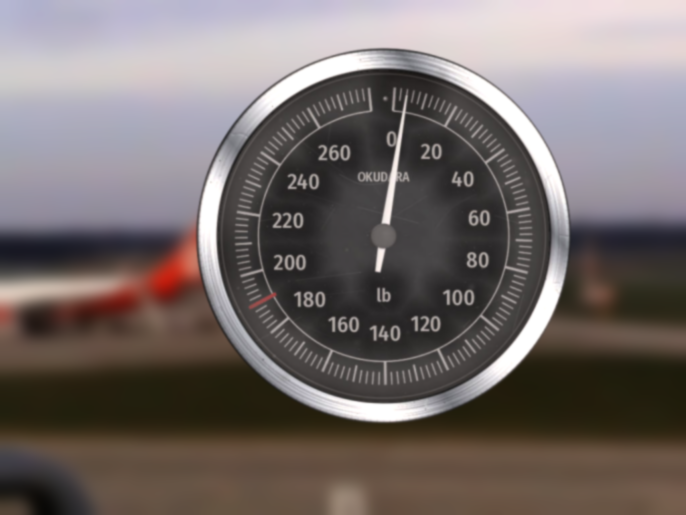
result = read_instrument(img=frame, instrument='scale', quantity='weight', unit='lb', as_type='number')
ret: 4 lb
